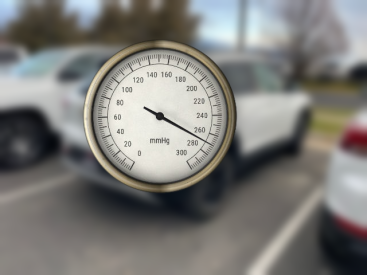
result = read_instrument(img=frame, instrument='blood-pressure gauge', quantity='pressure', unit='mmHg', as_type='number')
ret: 270 mmHg
